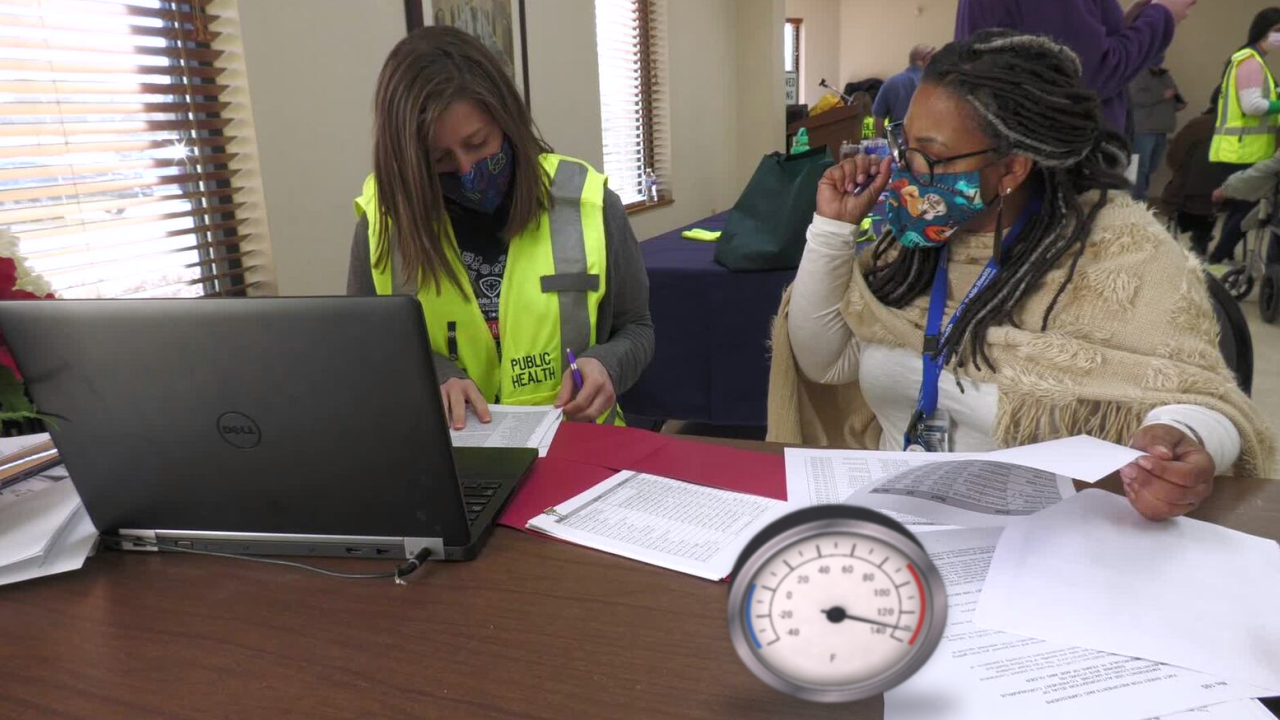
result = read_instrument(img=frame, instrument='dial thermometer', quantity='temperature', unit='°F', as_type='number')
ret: 130 °F
